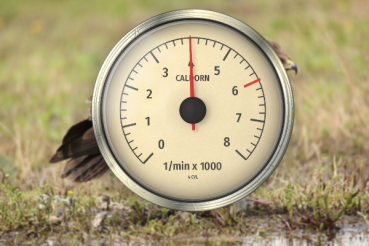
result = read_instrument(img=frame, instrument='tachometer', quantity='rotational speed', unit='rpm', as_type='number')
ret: 4000 rpm
